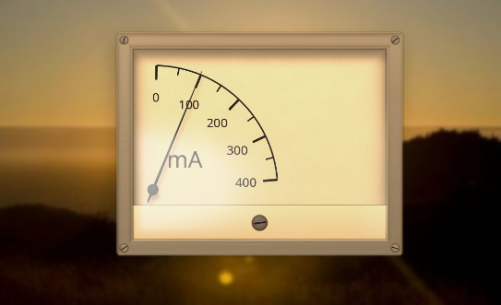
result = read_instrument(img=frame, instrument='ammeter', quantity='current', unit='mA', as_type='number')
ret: 100 mA
